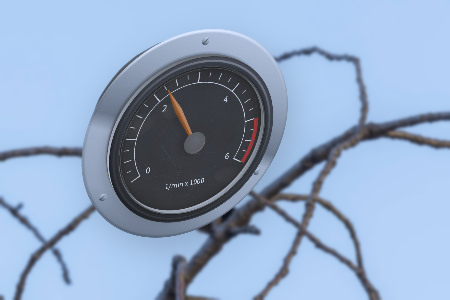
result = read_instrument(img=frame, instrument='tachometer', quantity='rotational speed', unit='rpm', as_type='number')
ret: 2250 rpm
